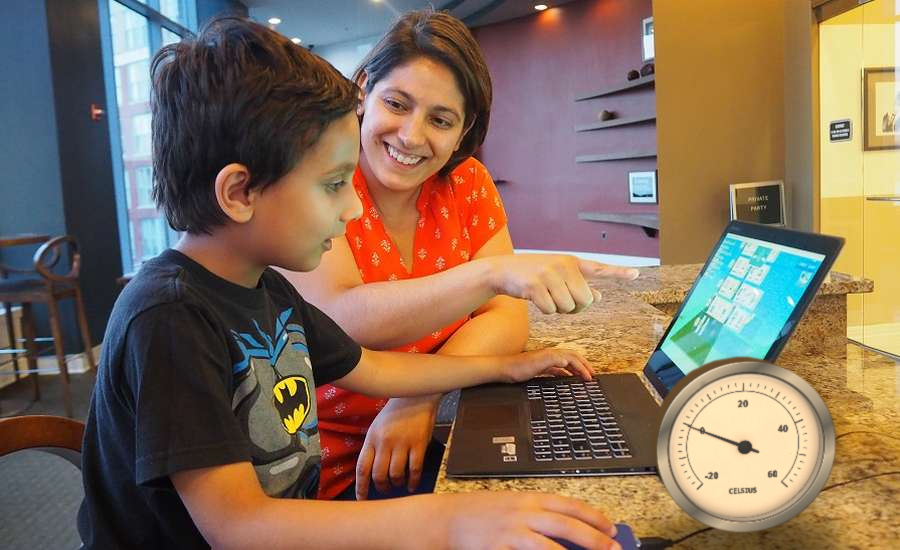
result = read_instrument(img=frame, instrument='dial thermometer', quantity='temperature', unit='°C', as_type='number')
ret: 0 °C
